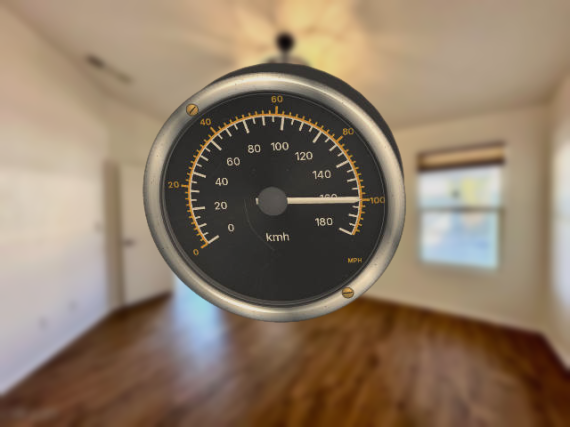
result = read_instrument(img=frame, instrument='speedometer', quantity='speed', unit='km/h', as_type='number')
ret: 160 km/h
